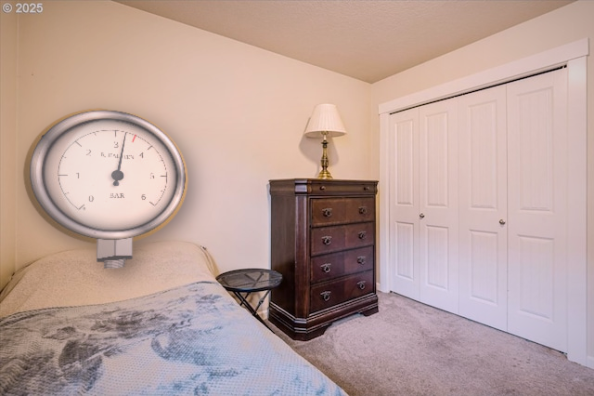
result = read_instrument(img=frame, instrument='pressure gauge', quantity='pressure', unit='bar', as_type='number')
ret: 3.25 bar
